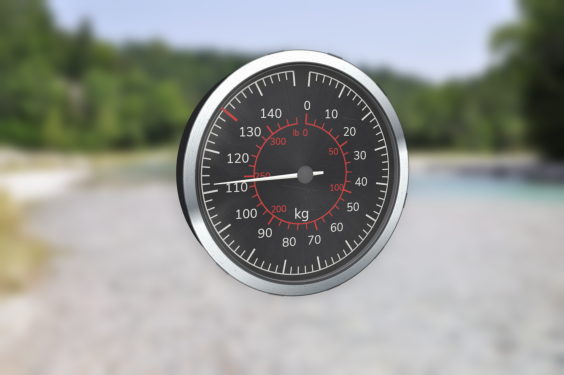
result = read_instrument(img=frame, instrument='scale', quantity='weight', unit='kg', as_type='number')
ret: 112 kg
